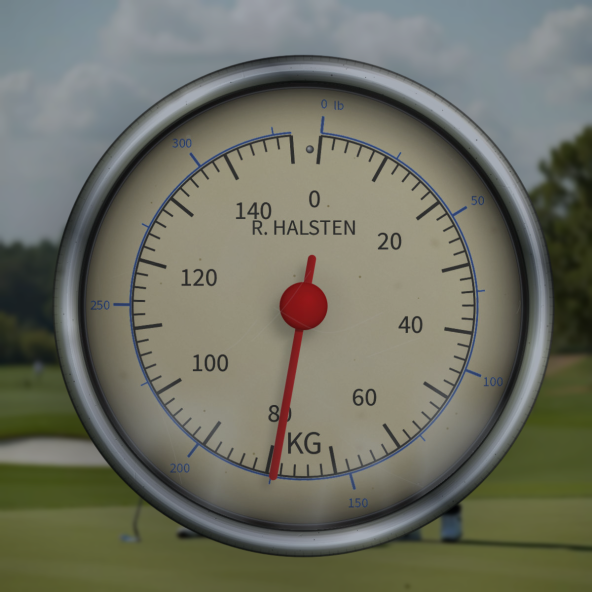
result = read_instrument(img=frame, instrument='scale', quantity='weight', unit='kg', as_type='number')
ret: 79 kg
